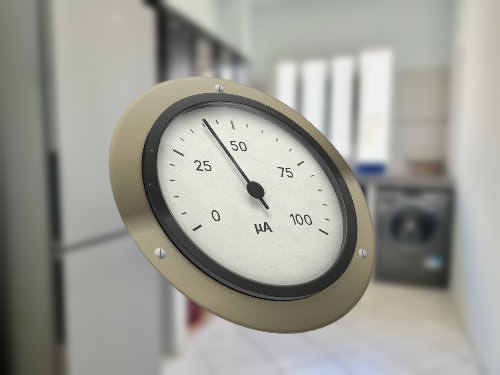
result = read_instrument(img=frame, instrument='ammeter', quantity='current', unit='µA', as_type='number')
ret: 40 µA
